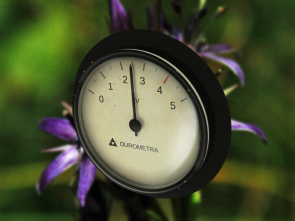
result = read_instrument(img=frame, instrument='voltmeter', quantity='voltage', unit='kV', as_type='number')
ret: 2.5 kV
